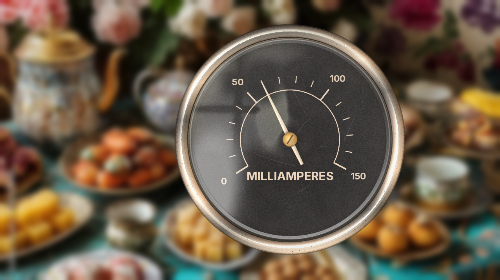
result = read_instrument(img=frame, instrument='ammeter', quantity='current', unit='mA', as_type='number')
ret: 60 mA
